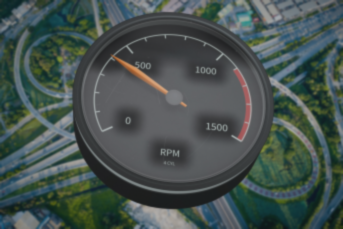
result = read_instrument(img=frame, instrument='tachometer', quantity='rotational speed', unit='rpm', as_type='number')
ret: 400 rpm
